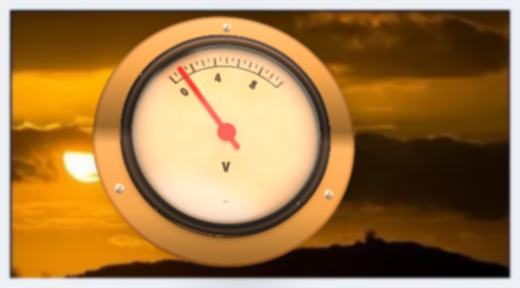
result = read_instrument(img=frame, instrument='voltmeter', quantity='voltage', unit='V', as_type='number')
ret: 1 V
